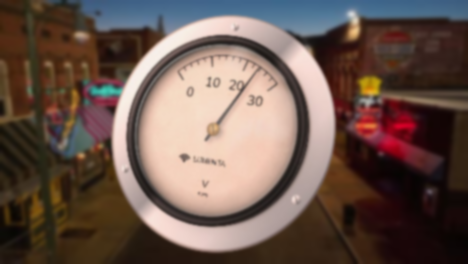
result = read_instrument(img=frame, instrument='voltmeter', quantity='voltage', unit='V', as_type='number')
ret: 24 V
